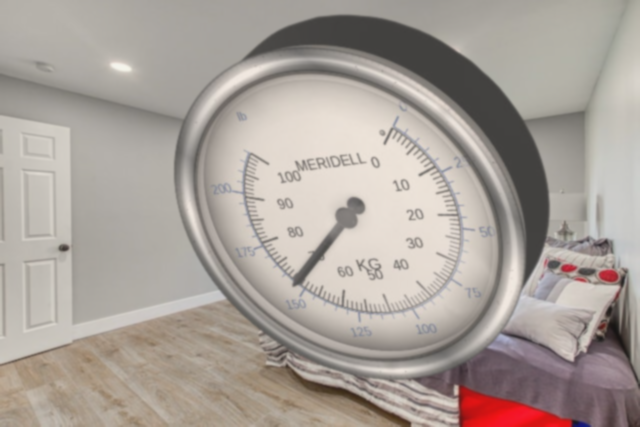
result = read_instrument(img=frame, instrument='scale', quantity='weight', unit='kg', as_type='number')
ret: 70 kg
